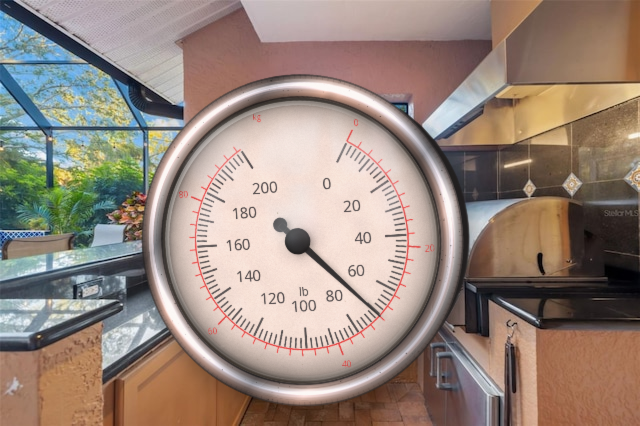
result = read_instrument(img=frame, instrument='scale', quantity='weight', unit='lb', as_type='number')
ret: 70 lb
